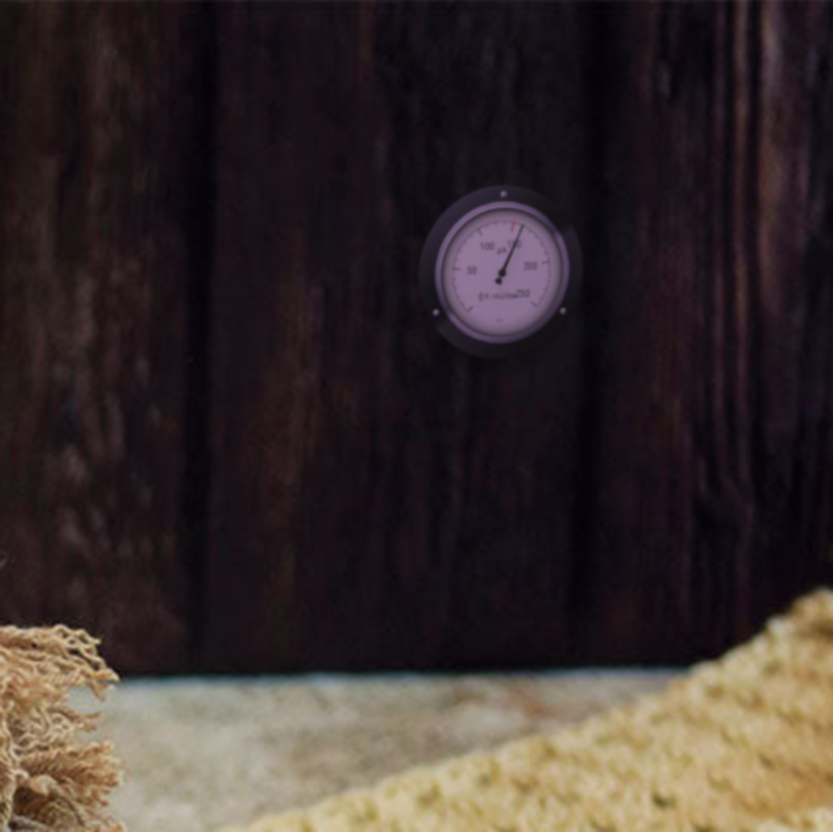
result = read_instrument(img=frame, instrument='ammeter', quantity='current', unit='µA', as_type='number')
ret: 150 µA
